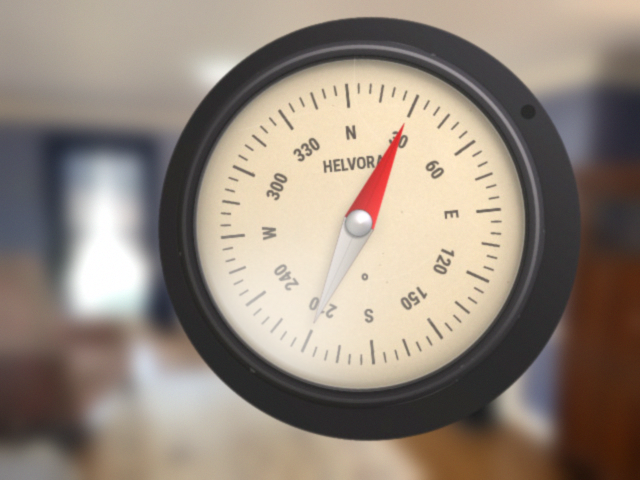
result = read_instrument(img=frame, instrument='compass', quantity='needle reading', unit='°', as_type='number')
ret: 30 °
